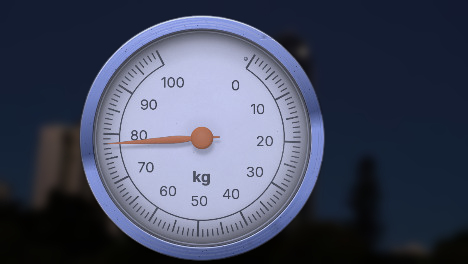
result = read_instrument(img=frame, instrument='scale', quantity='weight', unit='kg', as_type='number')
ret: 78 kg
